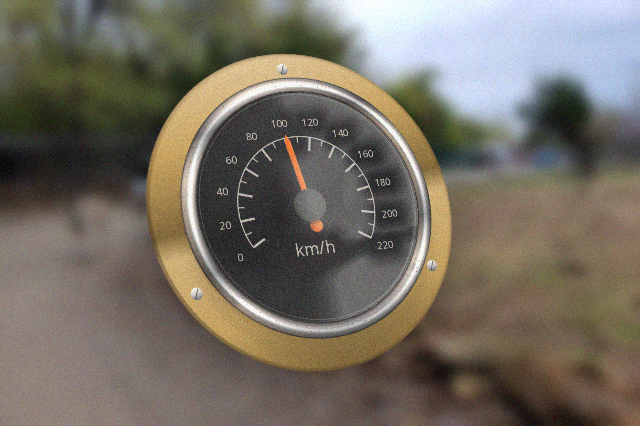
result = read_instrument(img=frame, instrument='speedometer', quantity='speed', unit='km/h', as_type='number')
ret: 100 km/h
